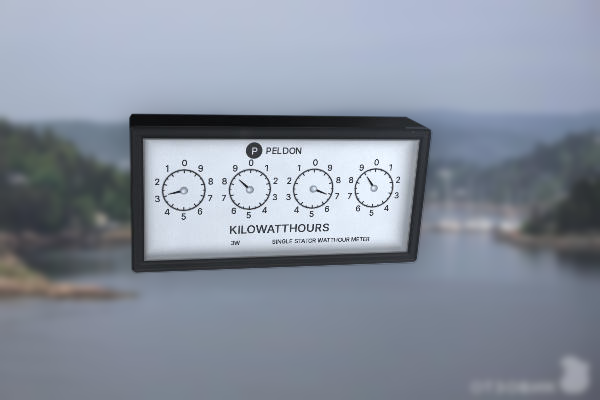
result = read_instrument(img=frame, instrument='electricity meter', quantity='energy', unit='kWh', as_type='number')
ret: 2869 kWh
